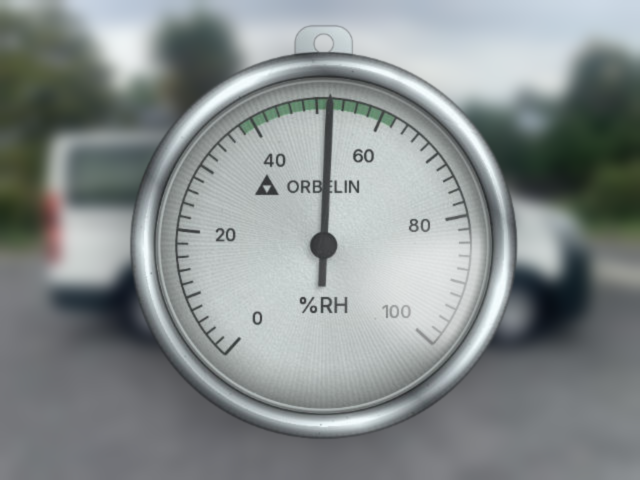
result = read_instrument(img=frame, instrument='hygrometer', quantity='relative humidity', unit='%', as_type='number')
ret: 52 %
